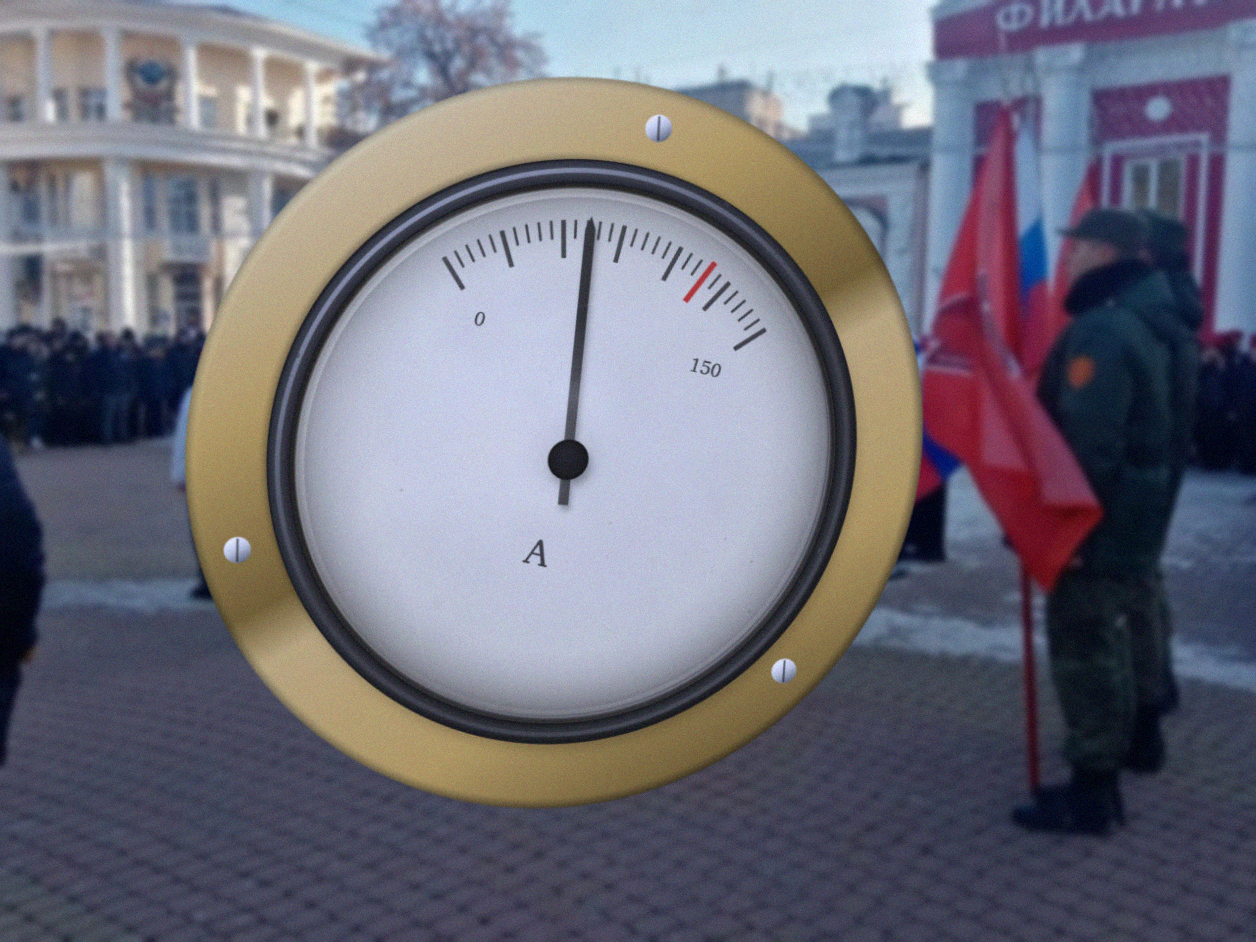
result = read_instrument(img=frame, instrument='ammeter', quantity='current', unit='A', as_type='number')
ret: 60 A
